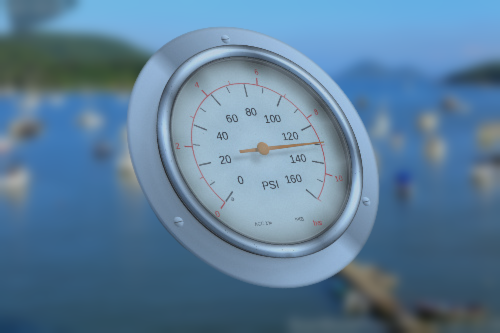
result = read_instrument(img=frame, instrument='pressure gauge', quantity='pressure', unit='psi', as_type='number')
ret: 130 psi
